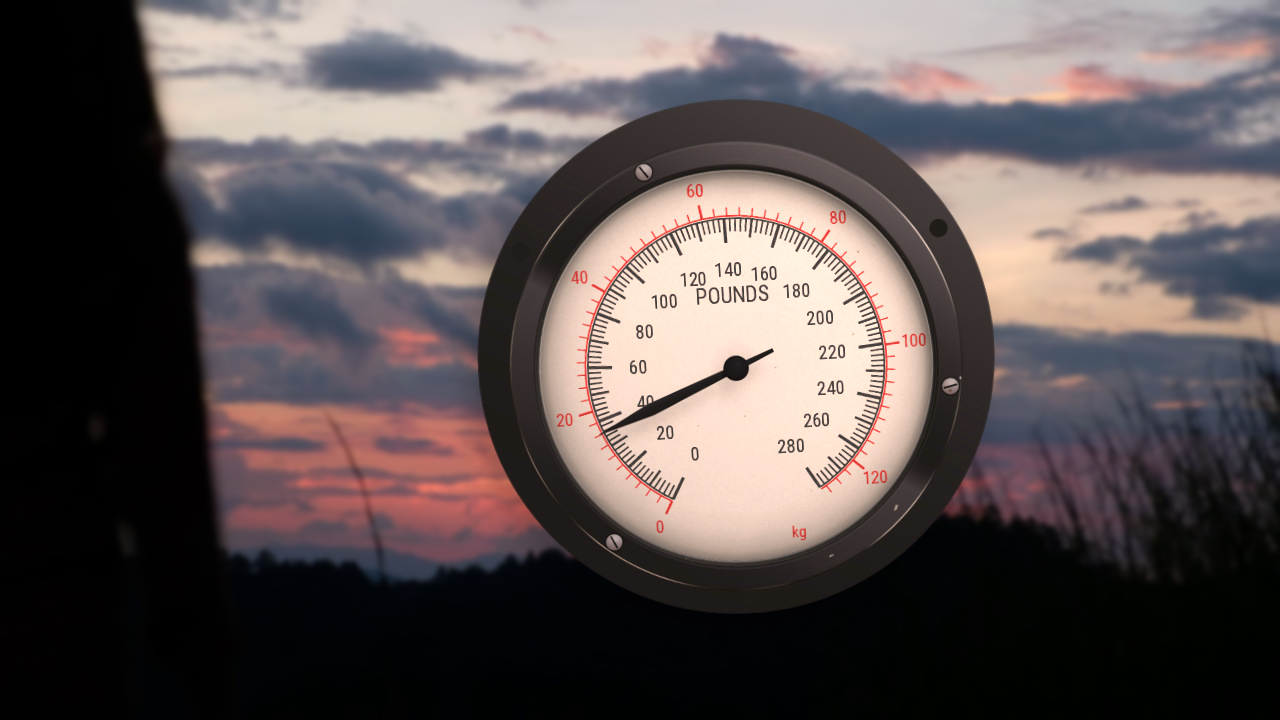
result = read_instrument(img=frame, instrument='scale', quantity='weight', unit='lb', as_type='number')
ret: 36 lb
